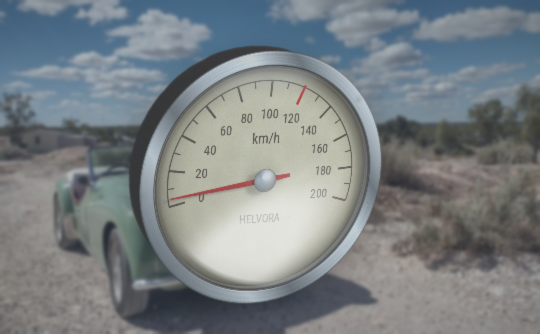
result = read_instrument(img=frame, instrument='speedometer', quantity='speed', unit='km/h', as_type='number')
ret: 5 km/h
